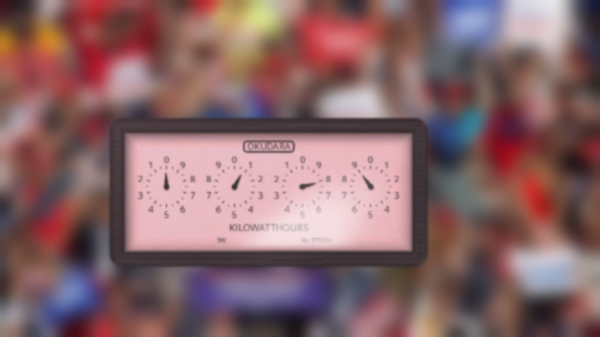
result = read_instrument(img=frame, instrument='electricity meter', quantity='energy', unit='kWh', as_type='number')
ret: 79 kWh
